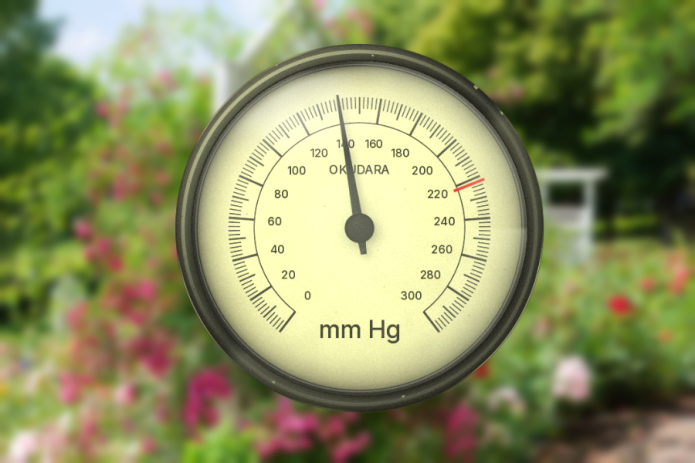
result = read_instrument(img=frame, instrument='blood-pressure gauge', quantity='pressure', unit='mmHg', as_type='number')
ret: 140 mmHg
